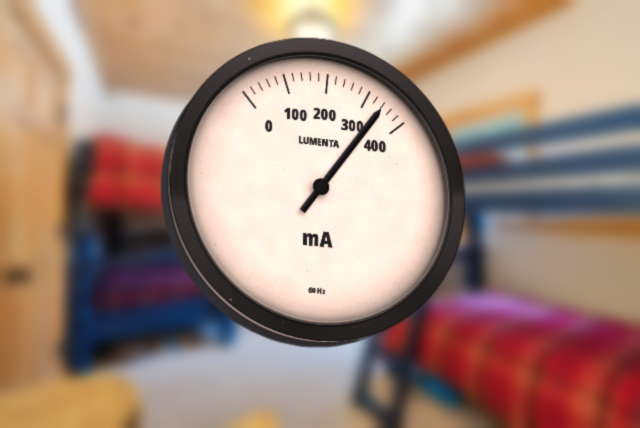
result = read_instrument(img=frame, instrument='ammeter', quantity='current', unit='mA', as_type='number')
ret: 340 mA
